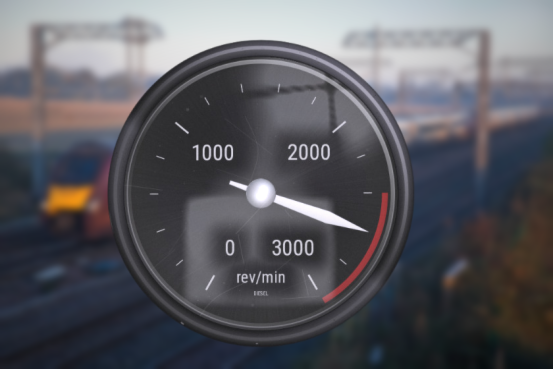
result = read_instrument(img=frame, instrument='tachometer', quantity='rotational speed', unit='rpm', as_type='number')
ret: 2600 rpm
